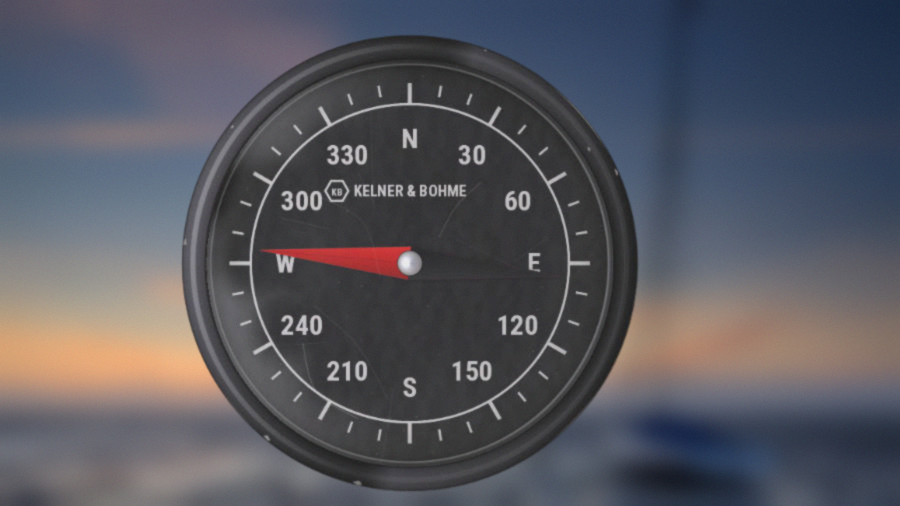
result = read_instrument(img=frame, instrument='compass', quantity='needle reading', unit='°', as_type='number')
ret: 275 °
